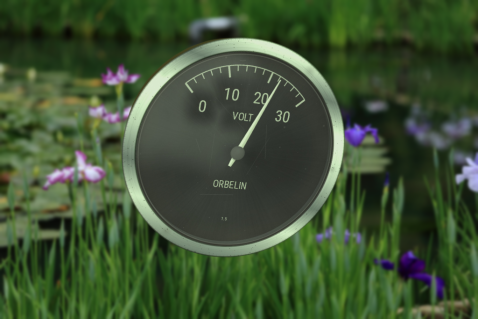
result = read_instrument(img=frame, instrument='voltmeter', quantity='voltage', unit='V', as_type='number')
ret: 22 V
